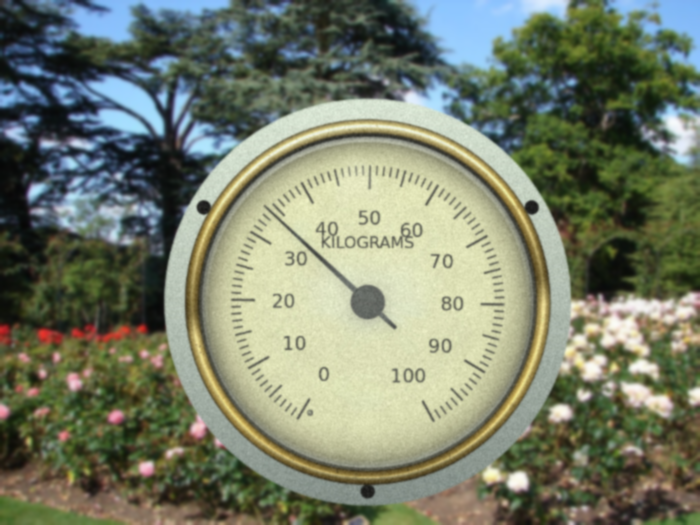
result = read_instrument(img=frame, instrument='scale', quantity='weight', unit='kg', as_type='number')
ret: 34 kg
